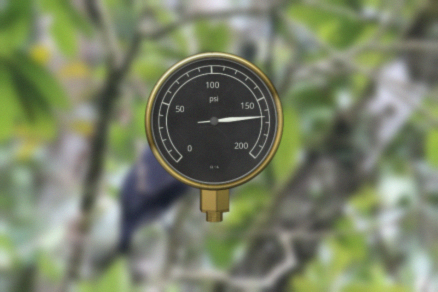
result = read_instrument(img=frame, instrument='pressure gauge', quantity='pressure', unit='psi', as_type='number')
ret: 165 psi
